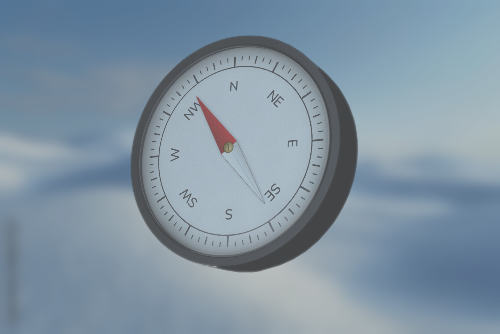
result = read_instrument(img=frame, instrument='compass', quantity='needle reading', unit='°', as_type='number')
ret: 325 °
